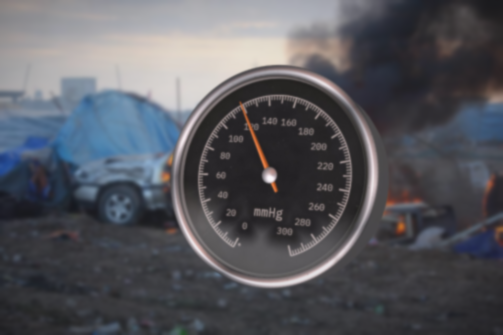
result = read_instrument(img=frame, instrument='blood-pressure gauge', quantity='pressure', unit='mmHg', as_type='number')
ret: 120 mmHg
